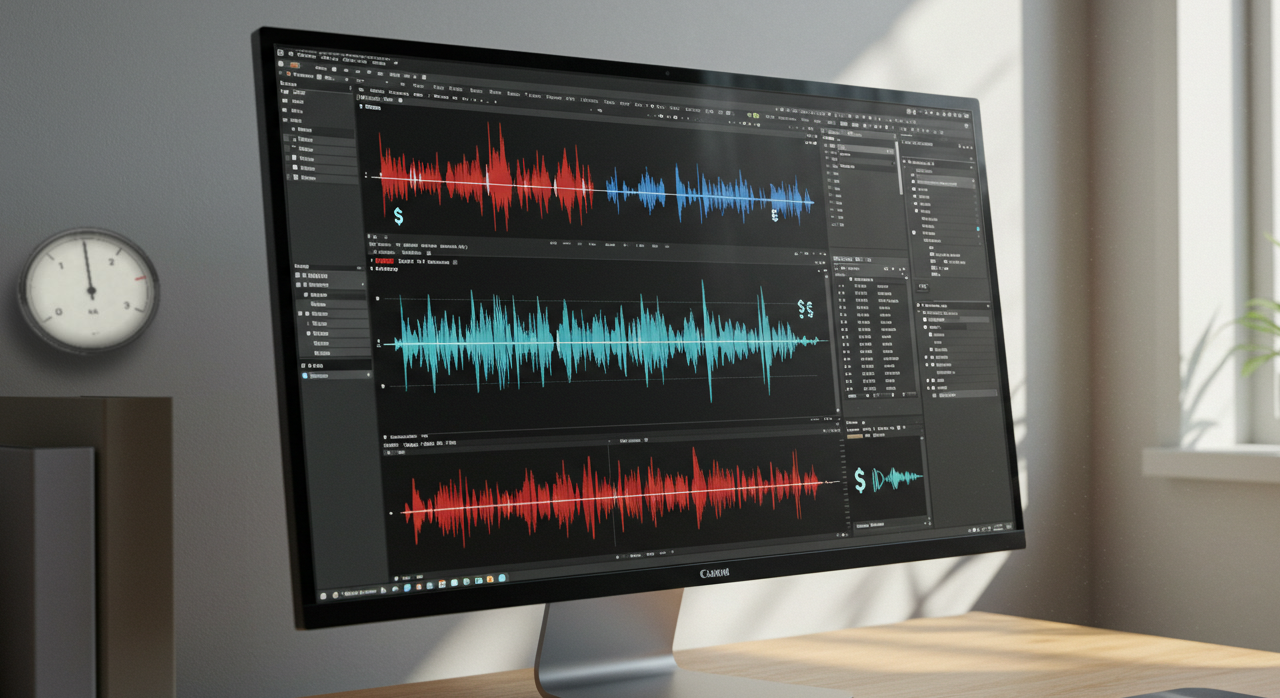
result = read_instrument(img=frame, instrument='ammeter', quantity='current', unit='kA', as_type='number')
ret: 1.5 kA
